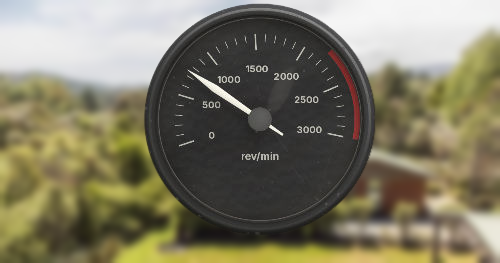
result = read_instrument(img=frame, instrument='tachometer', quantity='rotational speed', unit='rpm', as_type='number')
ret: 750 rpm
